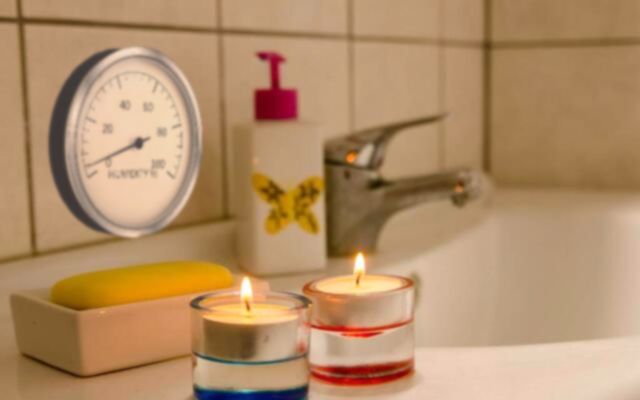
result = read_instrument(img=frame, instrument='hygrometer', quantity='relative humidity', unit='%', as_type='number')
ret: 4 %
